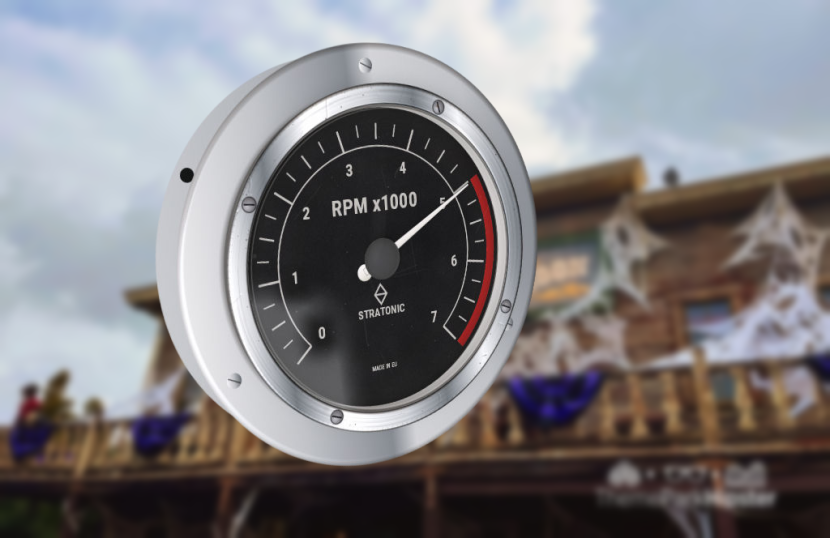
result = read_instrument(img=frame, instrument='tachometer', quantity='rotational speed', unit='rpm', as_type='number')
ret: 5000 rpm
